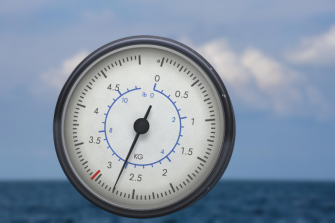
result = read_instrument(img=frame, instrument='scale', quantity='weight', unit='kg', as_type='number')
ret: 2.75 kg
